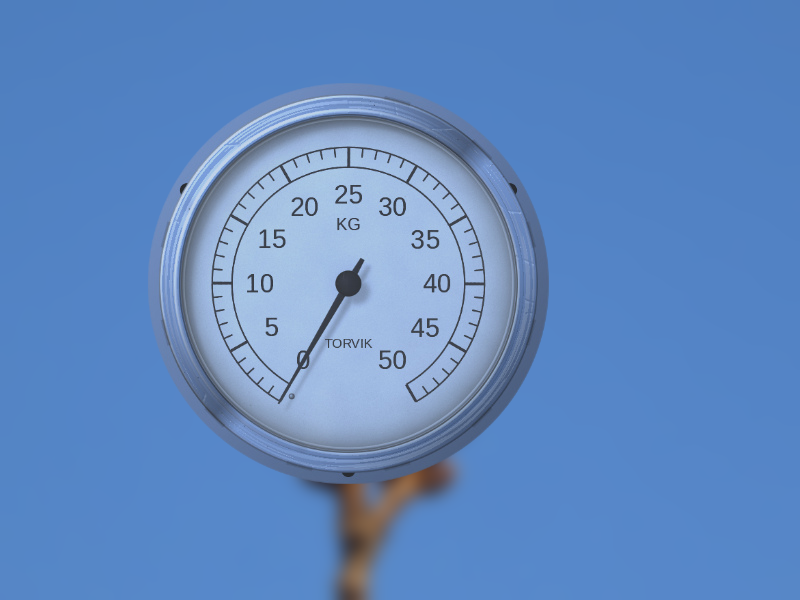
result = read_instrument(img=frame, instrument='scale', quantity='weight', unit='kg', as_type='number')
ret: 0 kg
